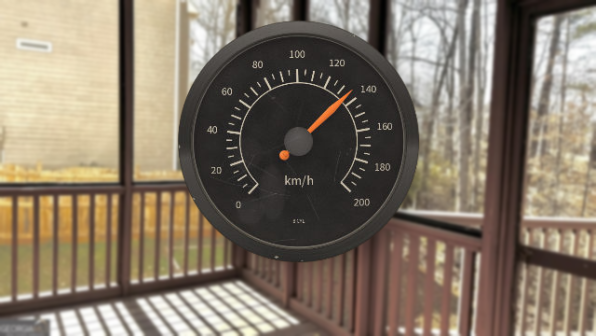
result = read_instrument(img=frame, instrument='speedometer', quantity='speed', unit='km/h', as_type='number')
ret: 135 km/h
